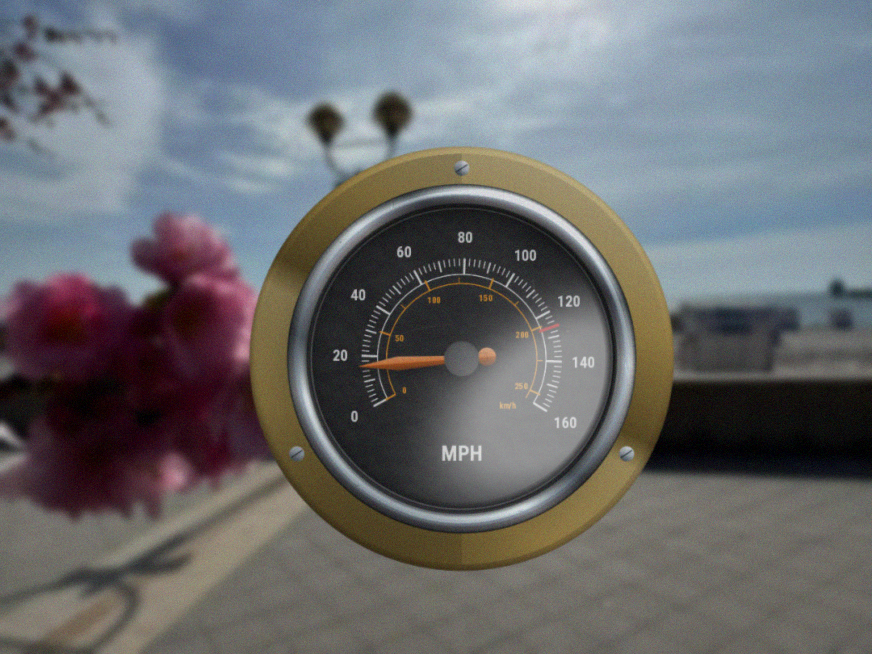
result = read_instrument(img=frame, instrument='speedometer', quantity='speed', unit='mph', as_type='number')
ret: 16 mph
